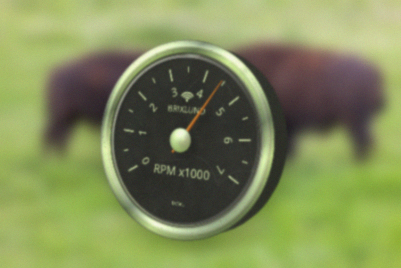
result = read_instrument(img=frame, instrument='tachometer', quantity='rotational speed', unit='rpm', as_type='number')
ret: 4500 rpm
